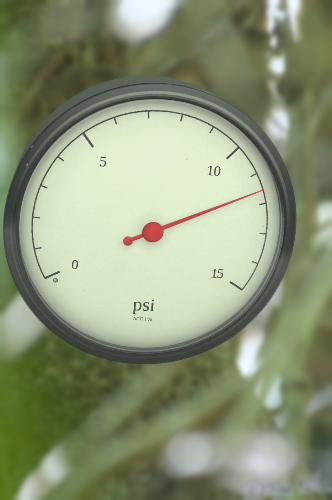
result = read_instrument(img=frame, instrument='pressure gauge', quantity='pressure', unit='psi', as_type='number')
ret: 11.5 psi
